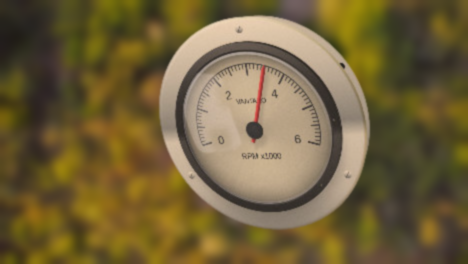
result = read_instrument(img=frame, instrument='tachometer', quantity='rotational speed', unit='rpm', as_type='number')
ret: 3500 rpm
